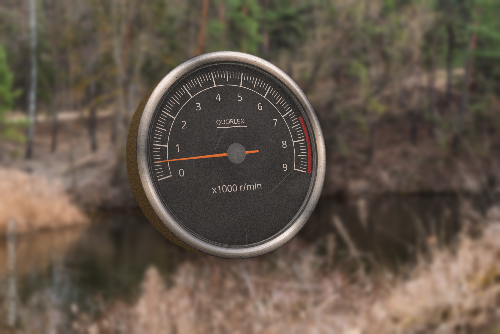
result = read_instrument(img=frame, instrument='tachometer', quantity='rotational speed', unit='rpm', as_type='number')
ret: 500 rpm
